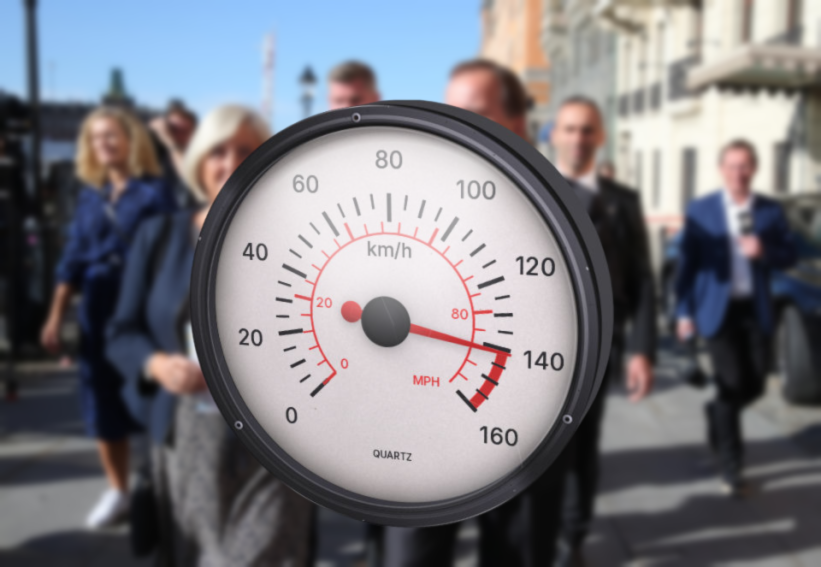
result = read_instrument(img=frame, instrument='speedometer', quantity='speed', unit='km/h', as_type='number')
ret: 140 km/h
